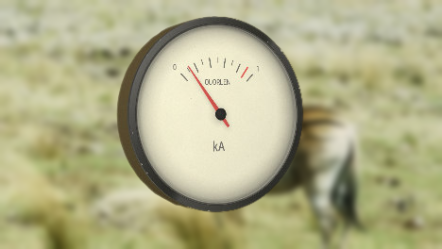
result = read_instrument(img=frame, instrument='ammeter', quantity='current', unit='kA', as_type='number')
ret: 0.1 kA
